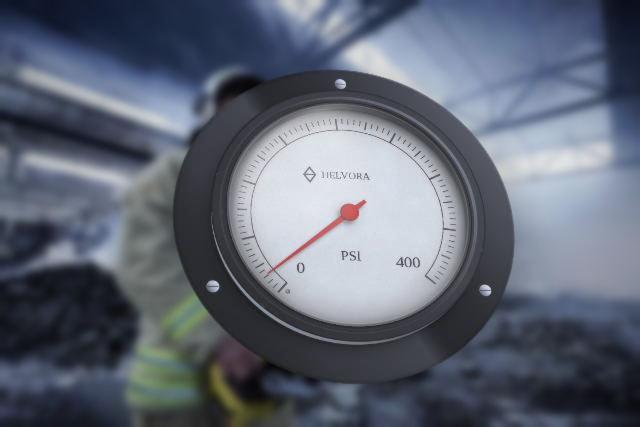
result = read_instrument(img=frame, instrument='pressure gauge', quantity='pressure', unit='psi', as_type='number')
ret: 15 psi
